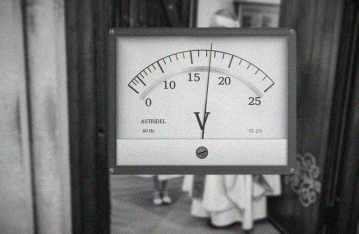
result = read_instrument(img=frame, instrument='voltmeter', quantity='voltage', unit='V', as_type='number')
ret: 17.5 V
